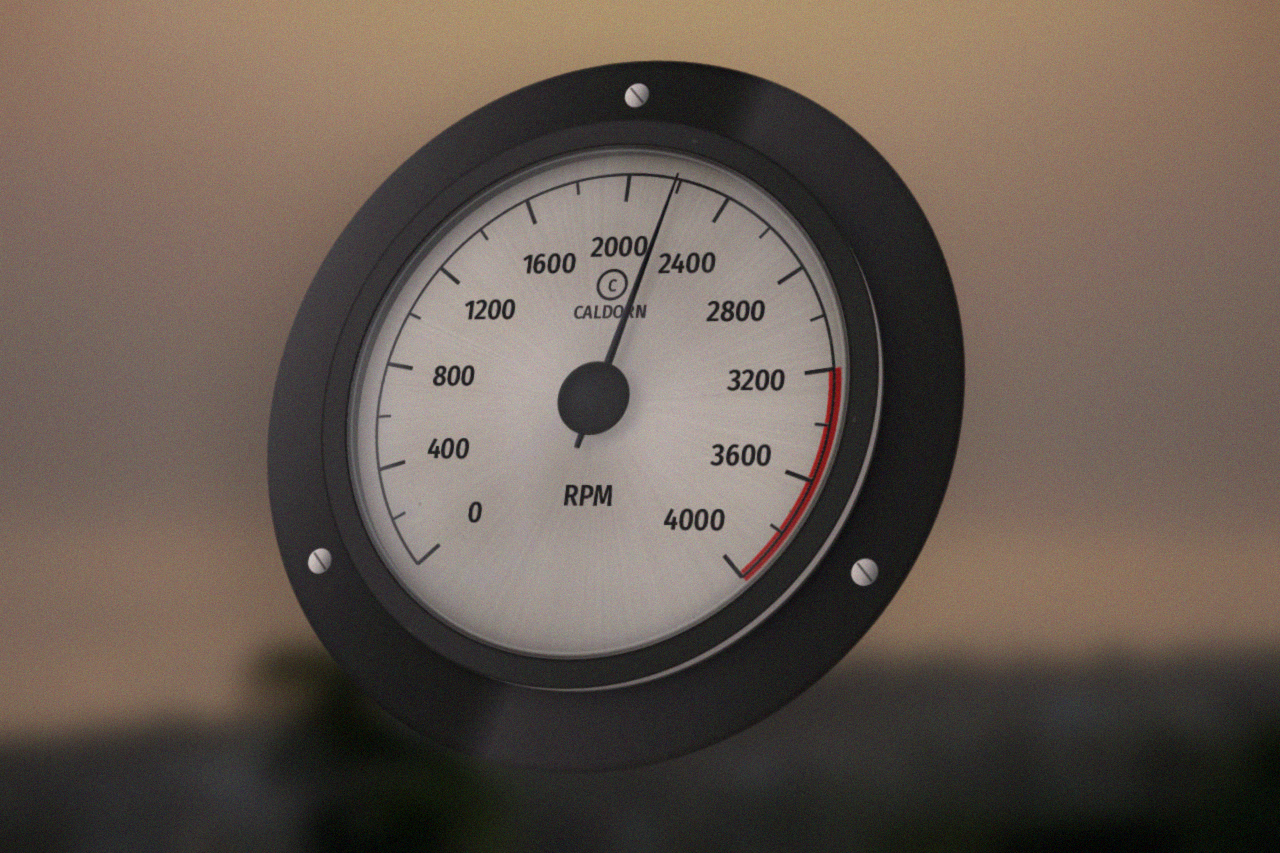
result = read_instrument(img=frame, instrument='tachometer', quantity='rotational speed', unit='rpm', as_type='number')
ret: 2200 rpm
